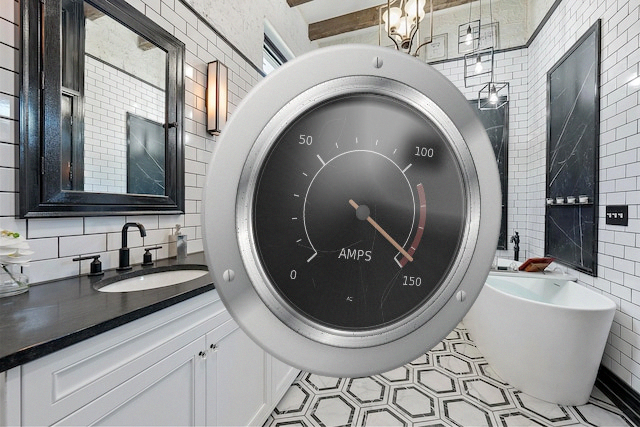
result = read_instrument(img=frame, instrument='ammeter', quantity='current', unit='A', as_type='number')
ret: 145 A
